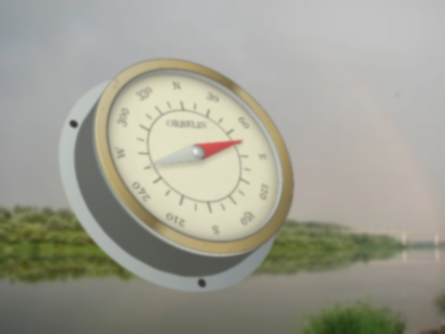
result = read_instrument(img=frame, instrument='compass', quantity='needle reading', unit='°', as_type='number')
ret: 75 °
